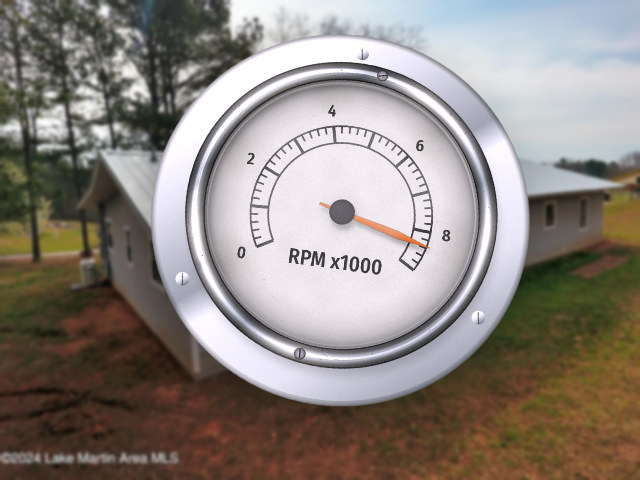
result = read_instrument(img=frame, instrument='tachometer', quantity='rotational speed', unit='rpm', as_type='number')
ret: 8400 rpm
